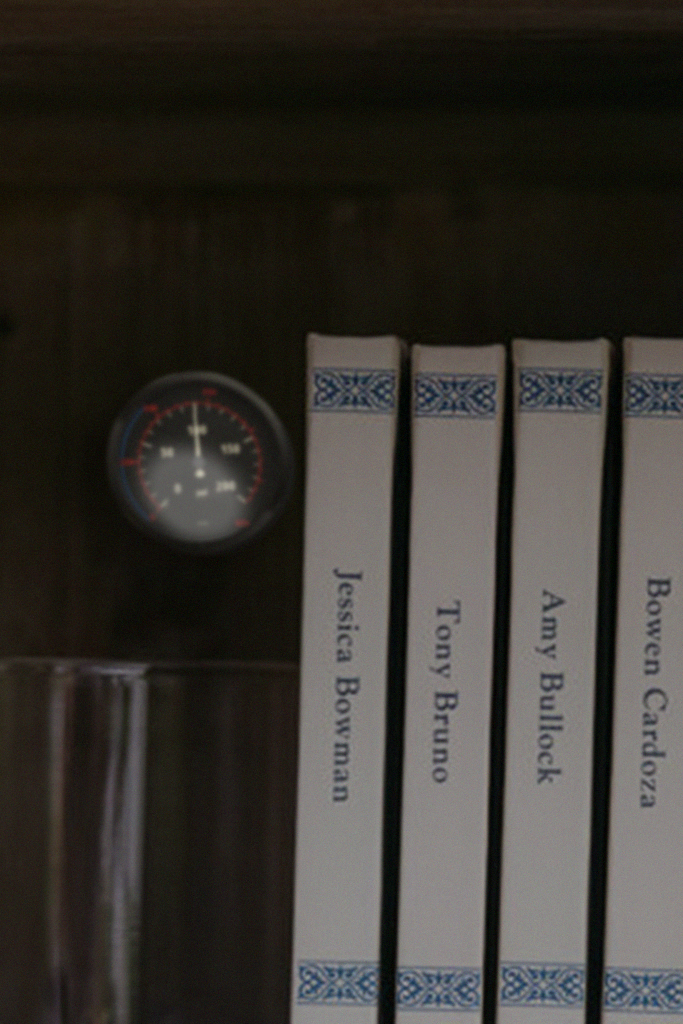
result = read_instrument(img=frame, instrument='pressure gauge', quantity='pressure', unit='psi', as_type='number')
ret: 100 psi
